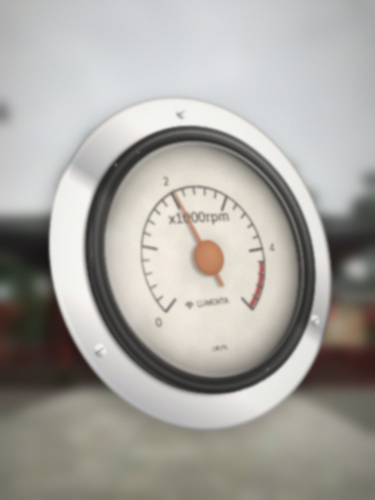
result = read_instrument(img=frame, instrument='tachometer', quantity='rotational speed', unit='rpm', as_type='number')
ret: 2000 rpm
